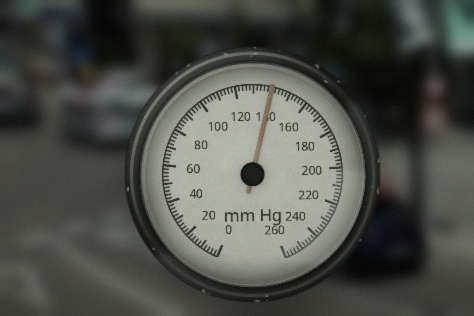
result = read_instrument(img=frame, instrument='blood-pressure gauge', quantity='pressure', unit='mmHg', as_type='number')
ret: 140 mmHg
